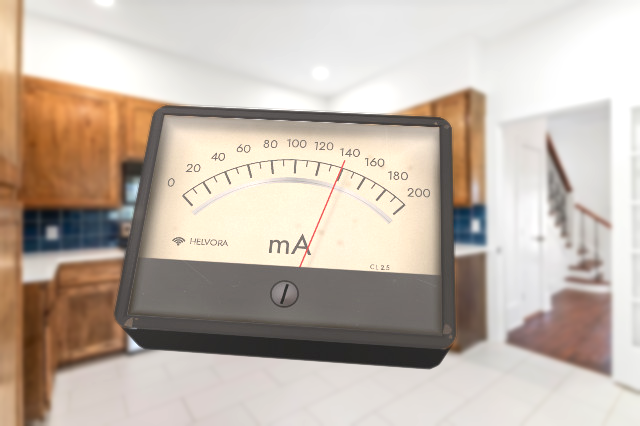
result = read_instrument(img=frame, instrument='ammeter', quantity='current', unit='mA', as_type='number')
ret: 140 mA
